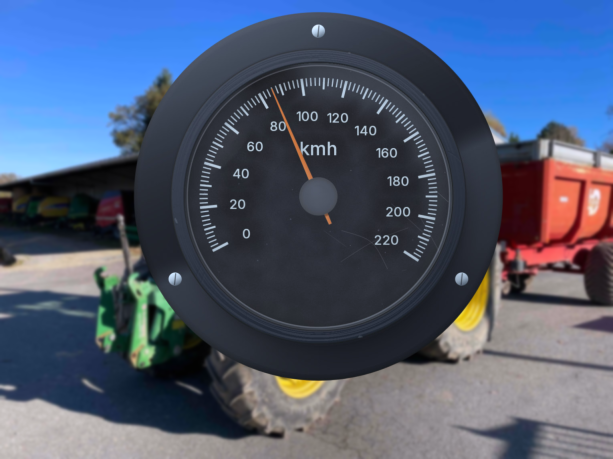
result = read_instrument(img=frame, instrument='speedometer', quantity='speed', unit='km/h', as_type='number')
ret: 86 km/h
